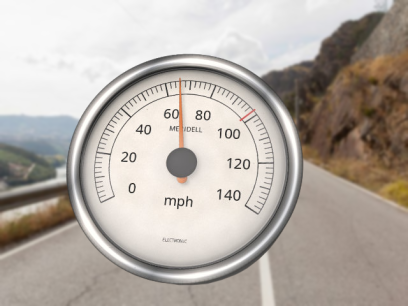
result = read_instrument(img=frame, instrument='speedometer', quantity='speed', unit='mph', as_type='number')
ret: 66 mph
